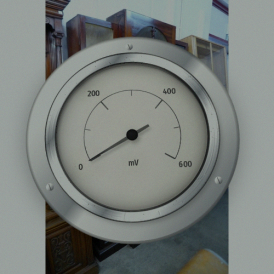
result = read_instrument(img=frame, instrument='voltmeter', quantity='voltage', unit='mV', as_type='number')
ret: 0 mV
